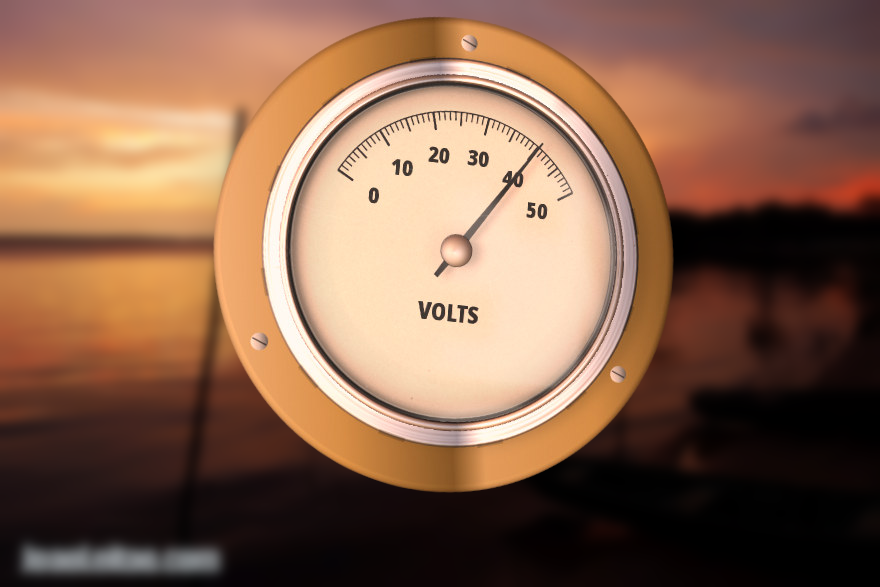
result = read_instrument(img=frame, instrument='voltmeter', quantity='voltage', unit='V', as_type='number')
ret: 40 V
